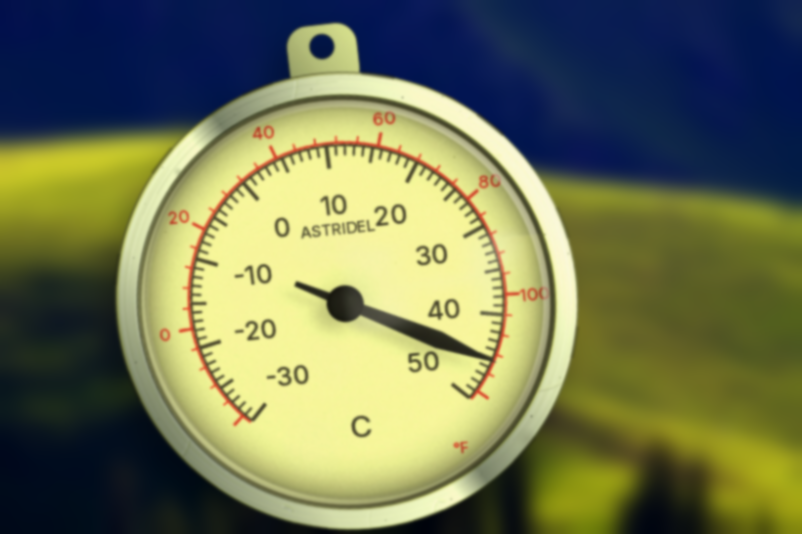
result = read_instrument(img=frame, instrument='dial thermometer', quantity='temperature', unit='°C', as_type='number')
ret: 45 °C
